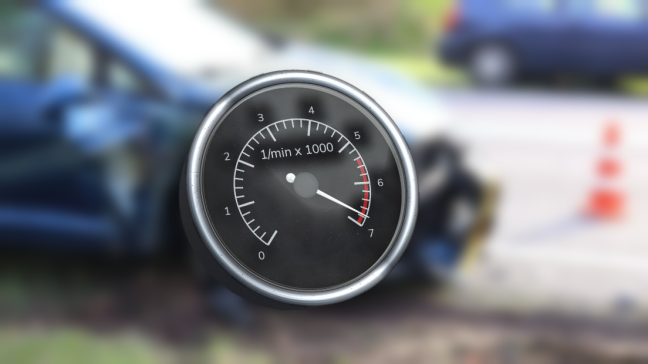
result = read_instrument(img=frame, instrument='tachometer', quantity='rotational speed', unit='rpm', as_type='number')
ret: 6800 rpm
